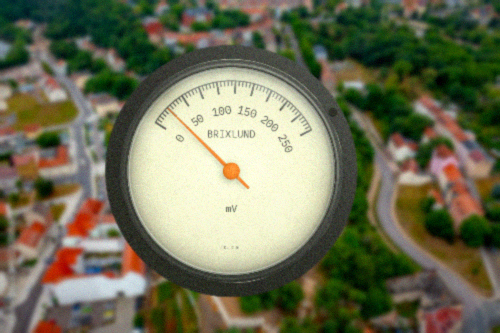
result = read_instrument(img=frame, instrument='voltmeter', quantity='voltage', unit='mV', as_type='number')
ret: 25 mV
